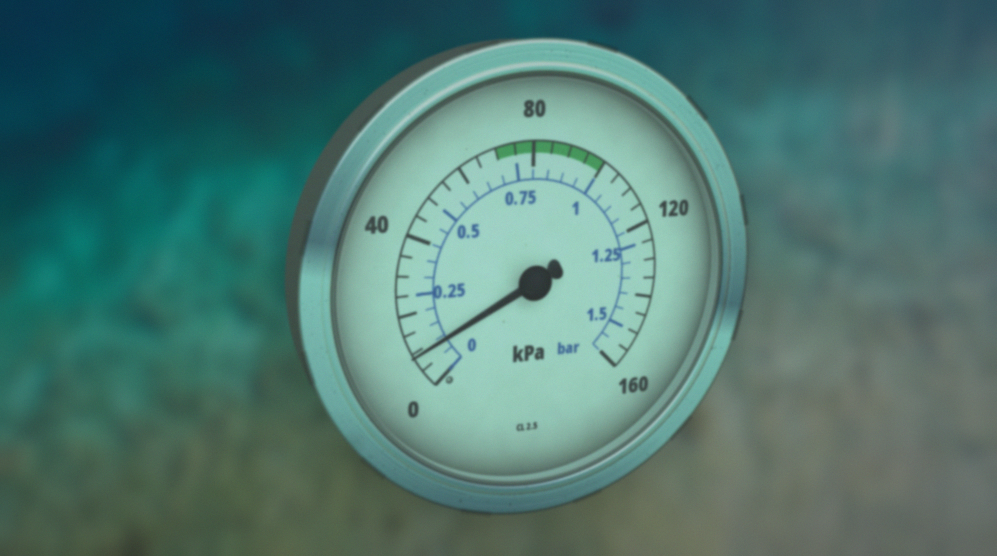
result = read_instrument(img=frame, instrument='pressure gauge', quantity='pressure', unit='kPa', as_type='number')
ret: 10 kPa
